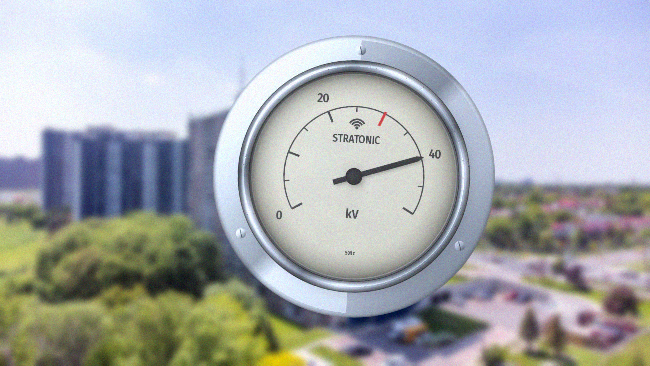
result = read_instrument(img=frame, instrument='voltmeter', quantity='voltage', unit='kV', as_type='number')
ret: 40 kV
